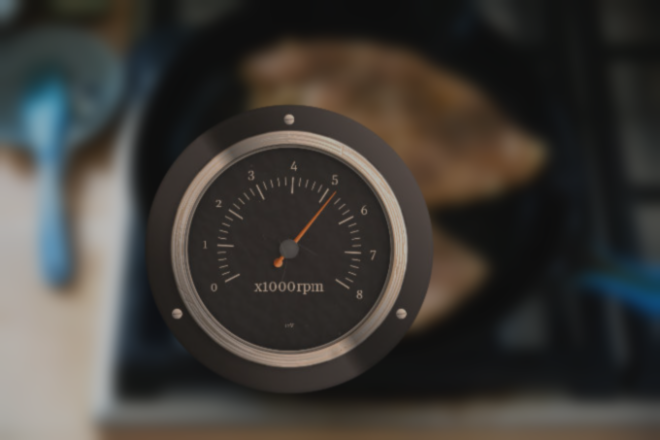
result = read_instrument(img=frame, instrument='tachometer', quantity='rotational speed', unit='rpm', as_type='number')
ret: 5200 rpm
